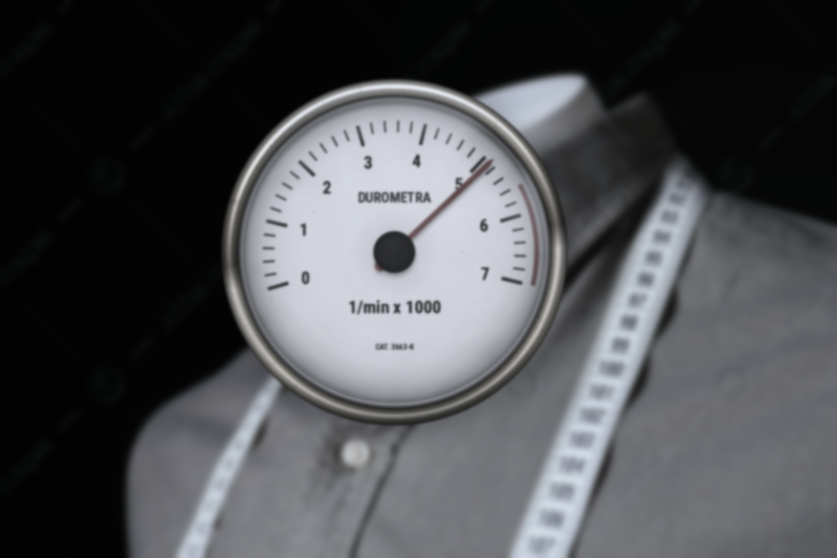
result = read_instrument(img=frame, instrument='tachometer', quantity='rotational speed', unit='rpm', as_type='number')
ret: 5100 rpm
